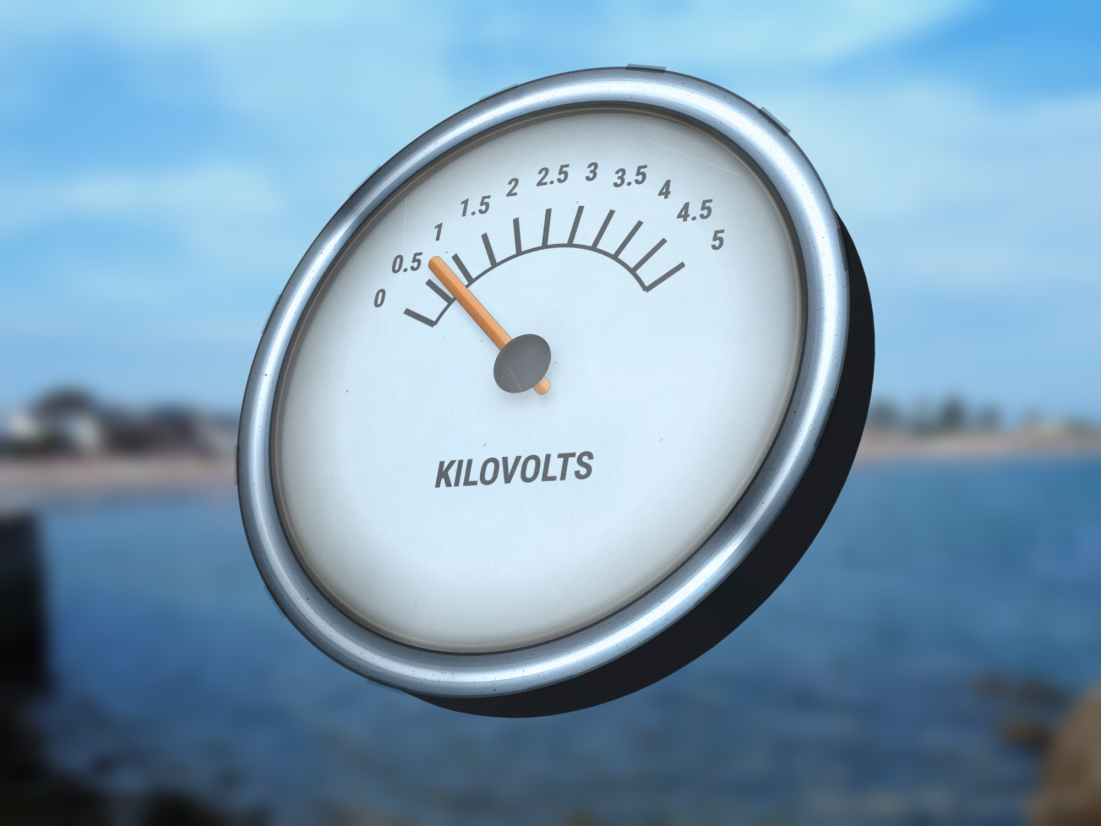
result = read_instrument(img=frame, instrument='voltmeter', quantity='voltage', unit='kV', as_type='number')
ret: 0.75 kV
